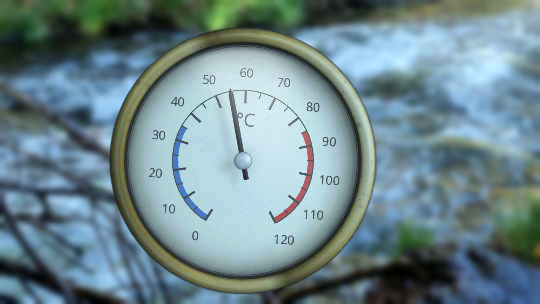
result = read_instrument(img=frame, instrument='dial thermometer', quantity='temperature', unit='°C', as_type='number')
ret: 55 °C
